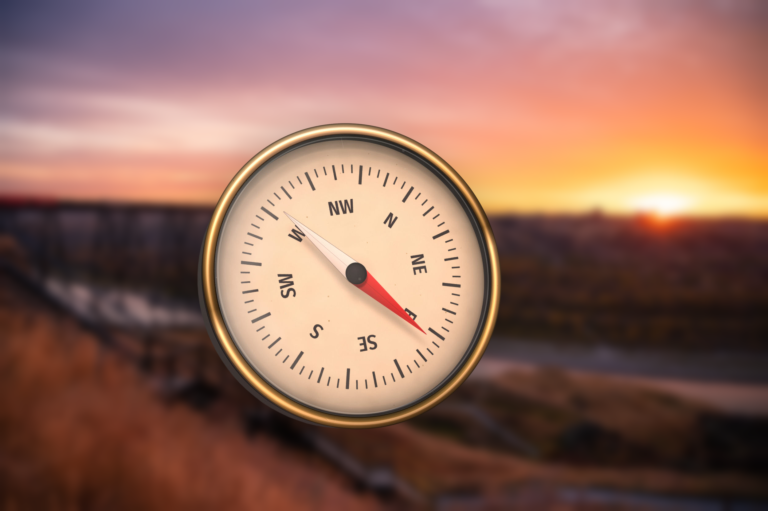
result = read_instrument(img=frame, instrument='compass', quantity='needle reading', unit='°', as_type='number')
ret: 95 °
